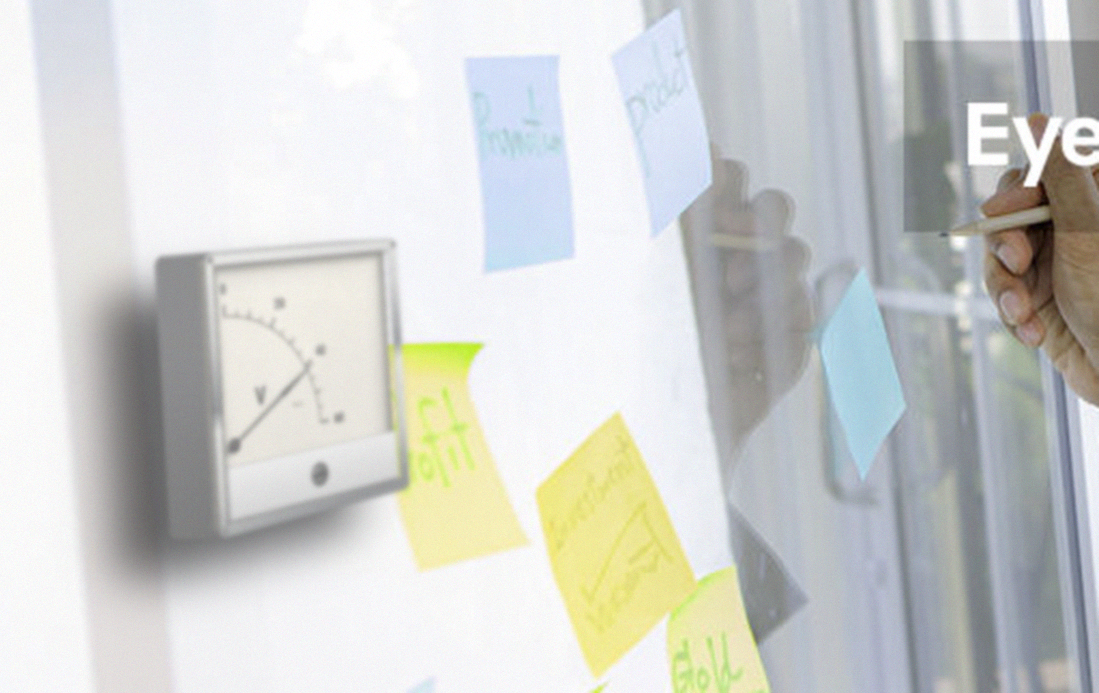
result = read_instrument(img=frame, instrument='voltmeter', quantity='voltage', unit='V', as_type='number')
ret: 40 V
